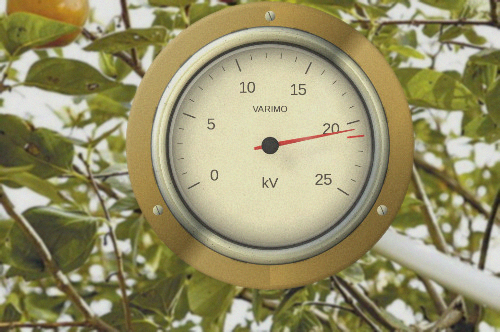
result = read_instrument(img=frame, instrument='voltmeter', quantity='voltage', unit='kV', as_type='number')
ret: 20.5 kV
